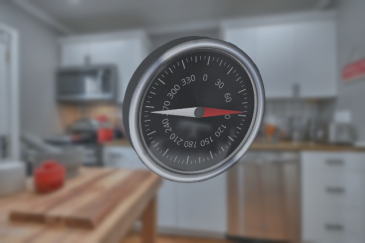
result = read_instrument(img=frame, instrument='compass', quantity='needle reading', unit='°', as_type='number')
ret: 85 °
